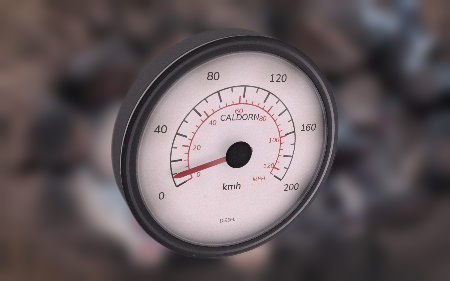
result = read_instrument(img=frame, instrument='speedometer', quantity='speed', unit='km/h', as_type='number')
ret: 10 km/h
